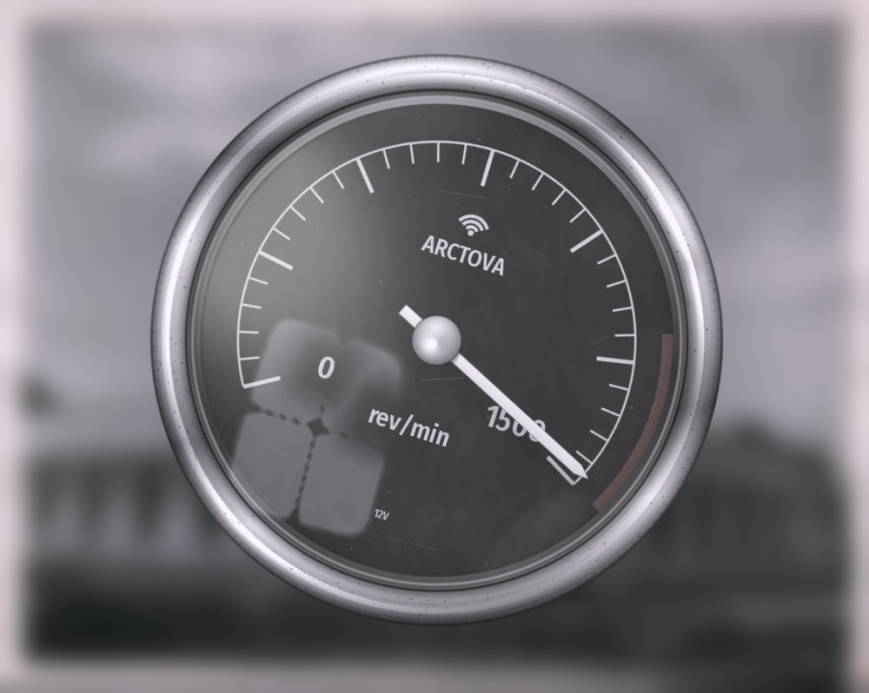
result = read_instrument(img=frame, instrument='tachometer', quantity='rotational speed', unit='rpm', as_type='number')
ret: 1475 rpm
